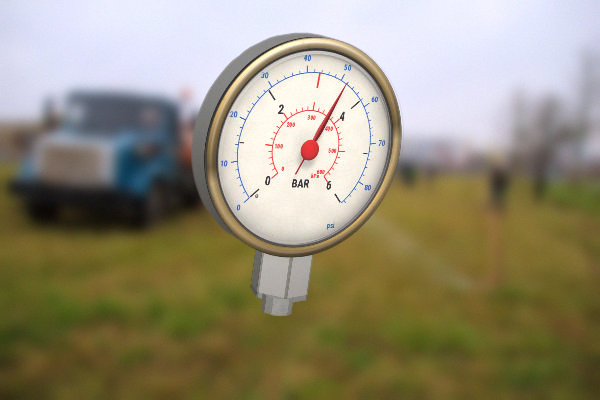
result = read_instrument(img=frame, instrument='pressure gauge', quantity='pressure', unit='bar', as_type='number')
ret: 3.5 bar
